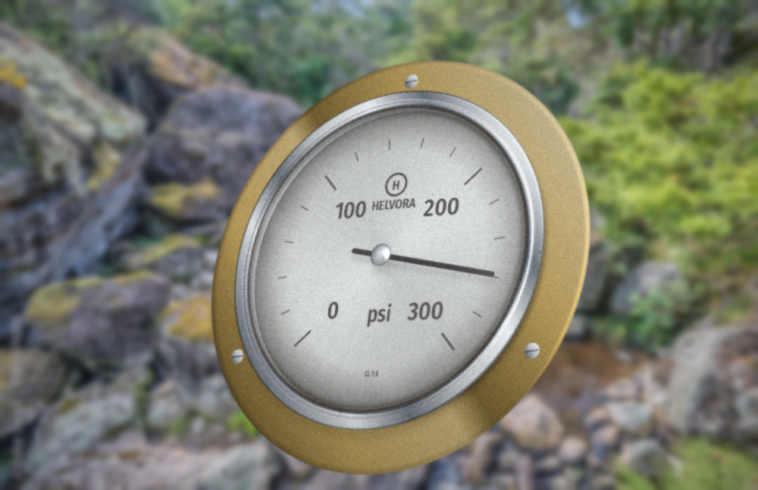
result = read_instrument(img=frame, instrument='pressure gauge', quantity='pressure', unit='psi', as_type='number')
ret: 260 psi
